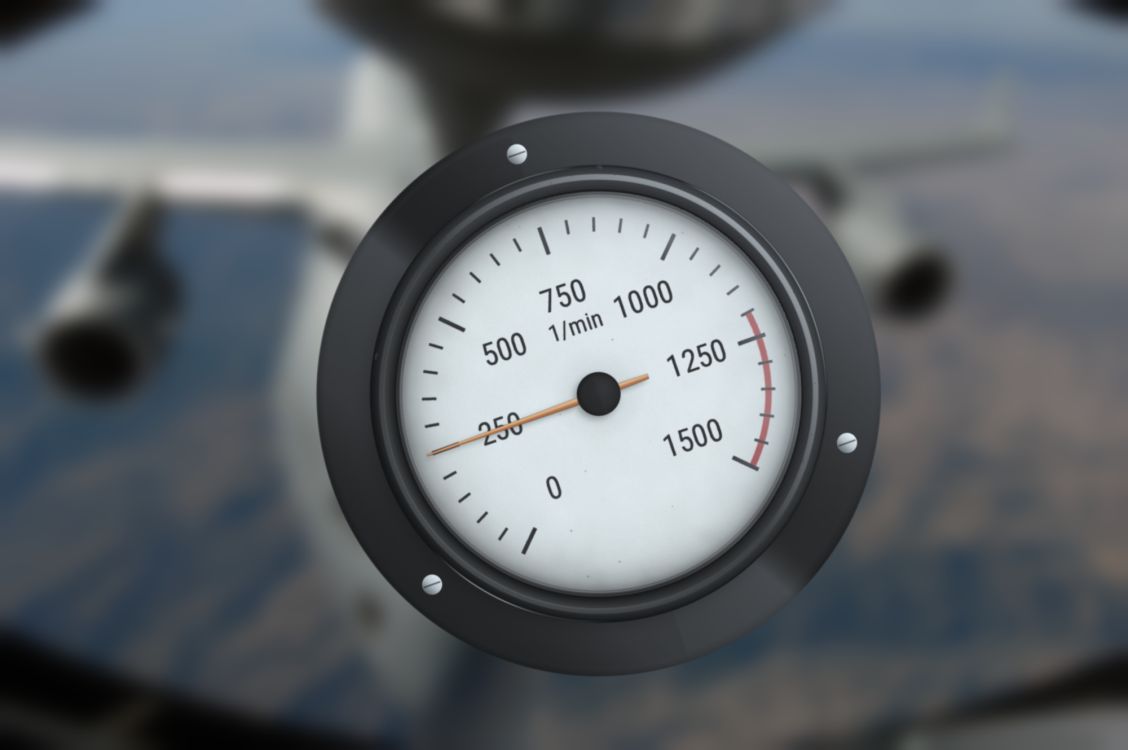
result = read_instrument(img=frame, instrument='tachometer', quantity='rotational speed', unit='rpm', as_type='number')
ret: 250 rpm
